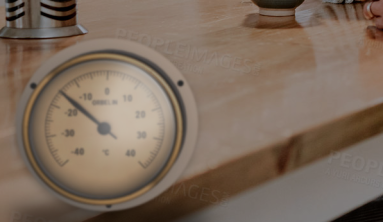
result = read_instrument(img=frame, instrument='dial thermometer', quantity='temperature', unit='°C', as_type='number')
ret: -15 °C
